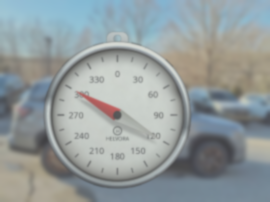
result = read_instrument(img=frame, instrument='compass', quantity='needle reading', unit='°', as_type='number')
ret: 300 °
